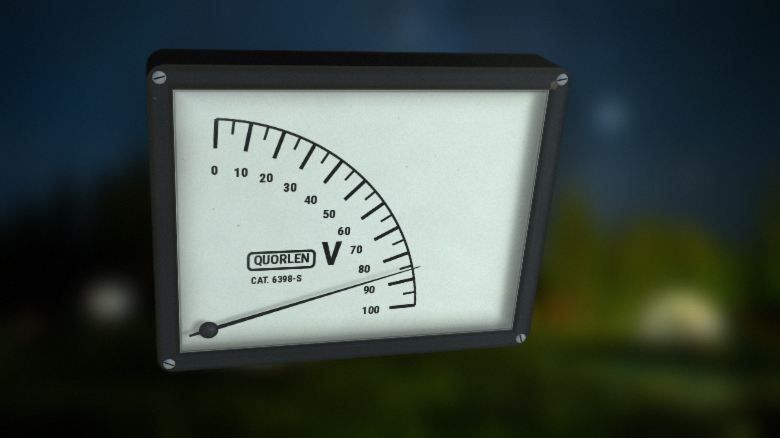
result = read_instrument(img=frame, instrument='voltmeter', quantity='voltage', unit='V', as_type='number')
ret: 85 V
